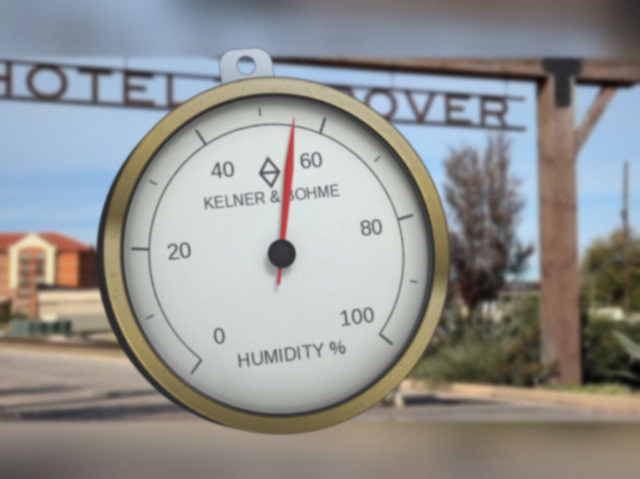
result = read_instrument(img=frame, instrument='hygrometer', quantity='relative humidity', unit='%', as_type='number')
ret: 55 %
